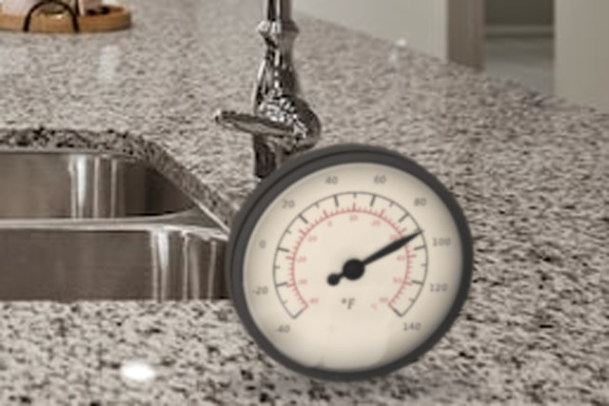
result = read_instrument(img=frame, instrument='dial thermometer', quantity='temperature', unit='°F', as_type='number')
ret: 90 °F
